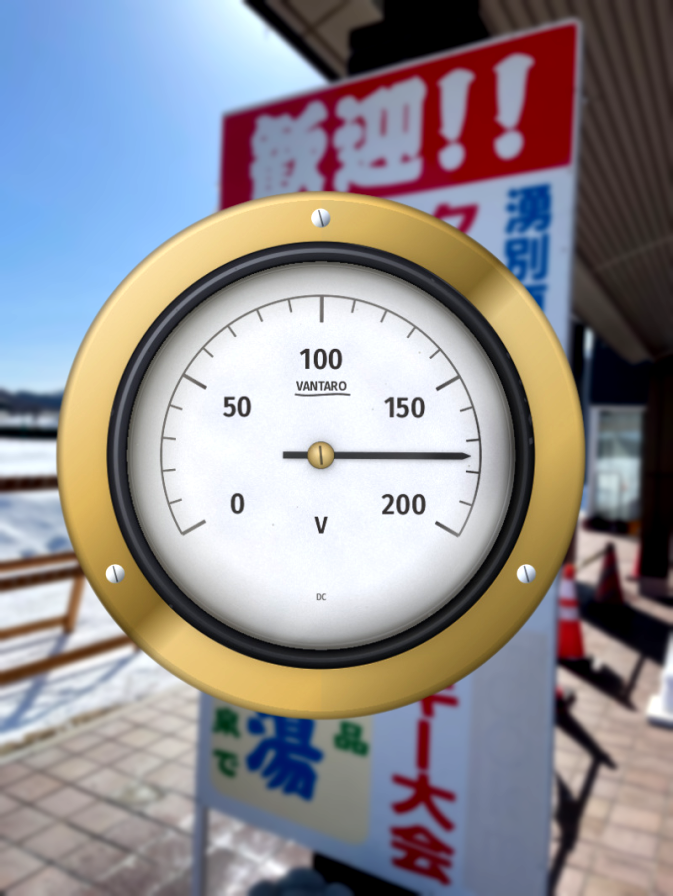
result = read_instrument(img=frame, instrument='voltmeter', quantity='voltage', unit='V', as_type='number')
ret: 175 V
